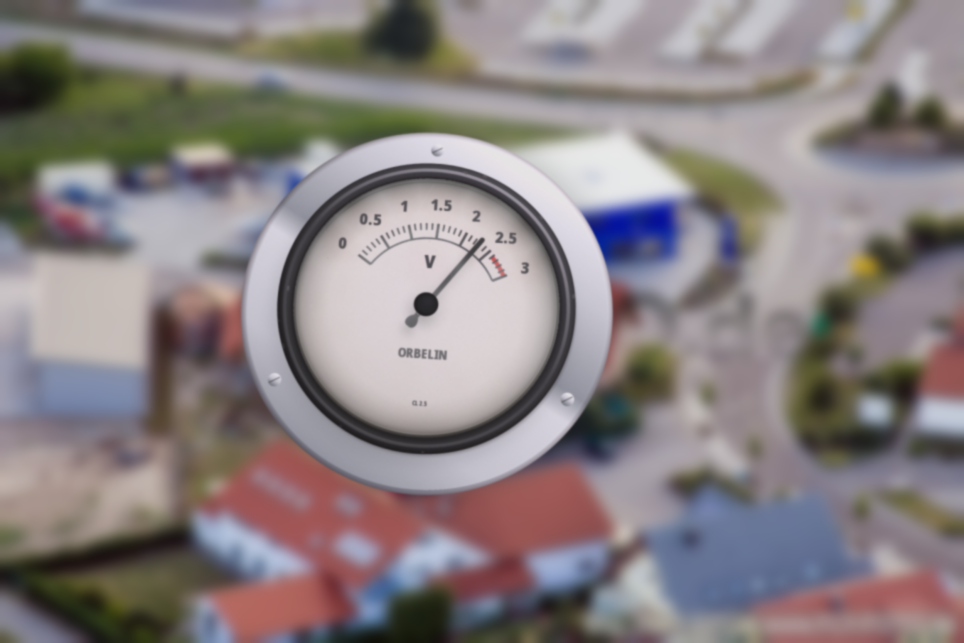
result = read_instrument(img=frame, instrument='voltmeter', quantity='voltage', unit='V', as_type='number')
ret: 2.3 V
